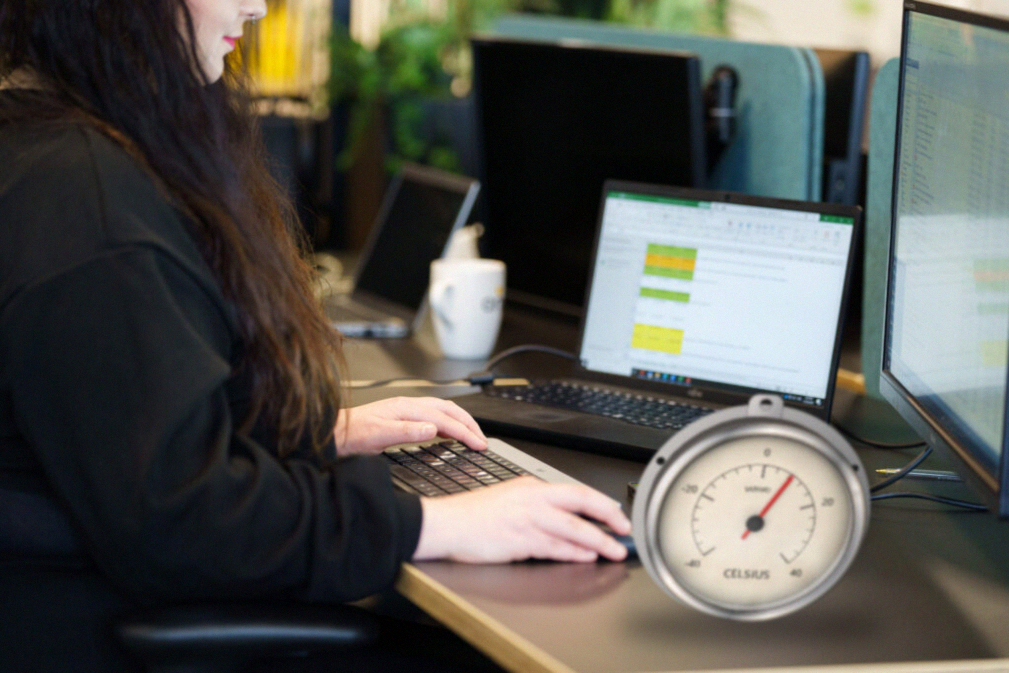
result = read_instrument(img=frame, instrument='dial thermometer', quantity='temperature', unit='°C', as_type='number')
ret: 8 °C
